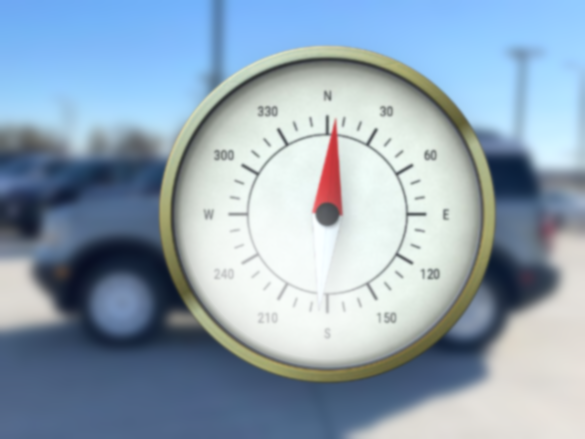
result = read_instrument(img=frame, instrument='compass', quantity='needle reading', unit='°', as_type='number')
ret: 5 °
